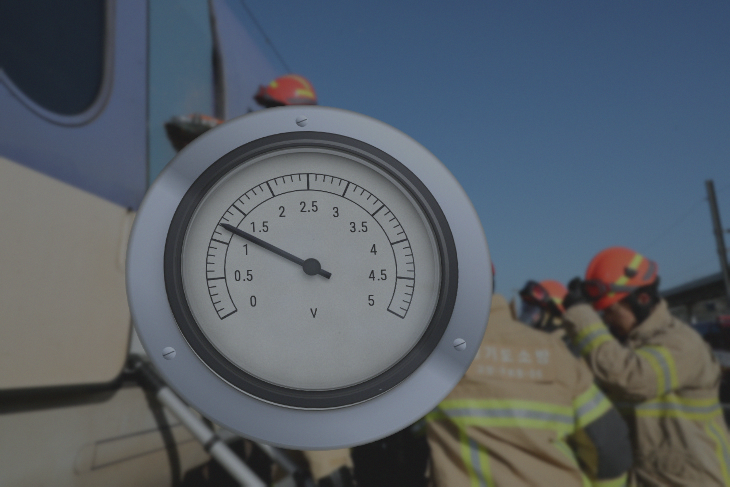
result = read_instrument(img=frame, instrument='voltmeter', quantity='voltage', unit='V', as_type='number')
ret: 1.2 V
